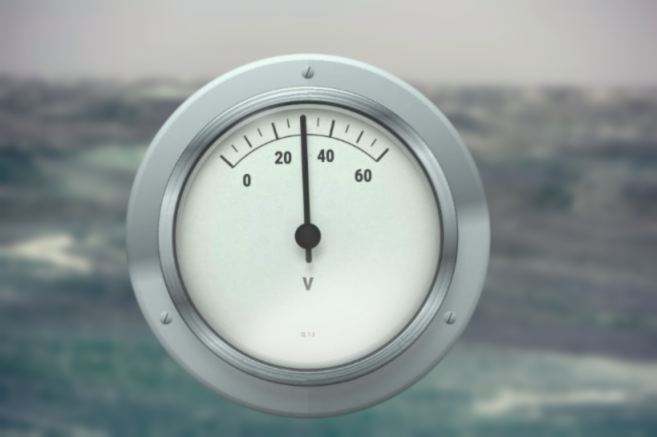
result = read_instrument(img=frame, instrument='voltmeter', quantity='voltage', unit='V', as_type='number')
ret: 30 V
